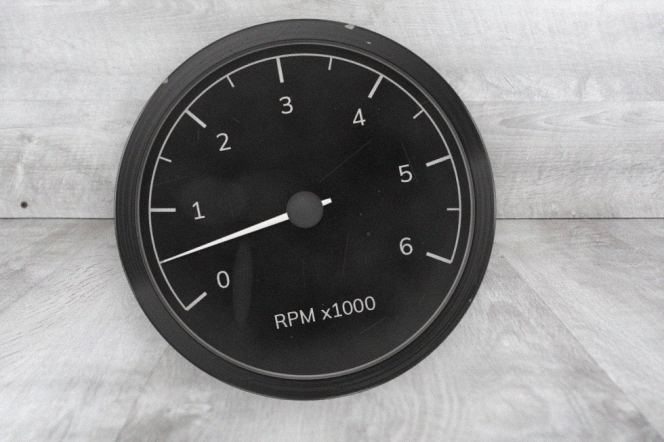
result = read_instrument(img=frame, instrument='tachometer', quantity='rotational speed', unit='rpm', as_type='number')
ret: 500 rpm
